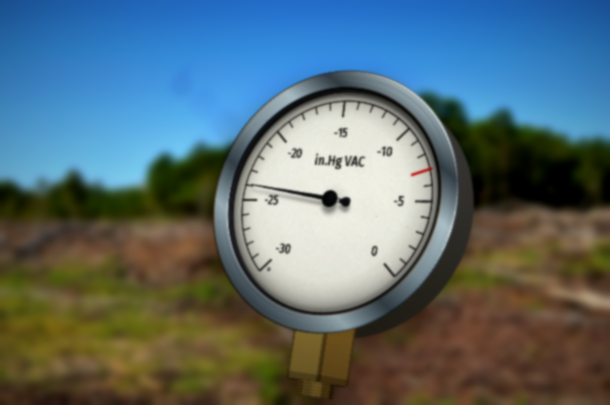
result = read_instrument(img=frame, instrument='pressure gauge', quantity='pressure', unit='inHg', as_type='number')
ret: -24 inHg
